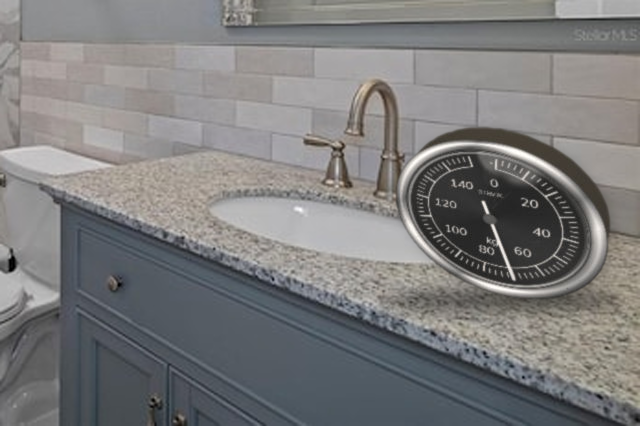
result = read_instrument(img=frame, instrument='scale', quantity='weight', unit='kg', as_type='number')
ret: 70 kg
